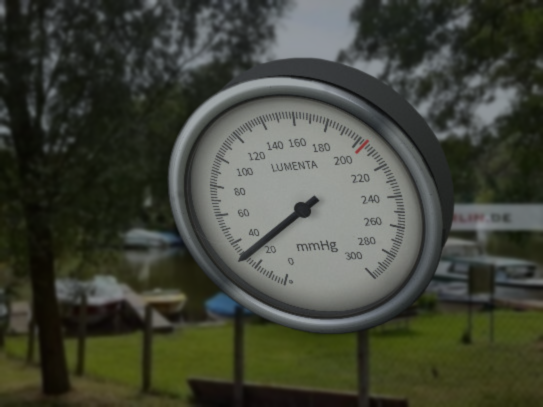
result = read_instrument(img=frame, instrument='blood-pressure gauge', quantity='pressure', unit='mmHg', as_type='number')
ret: 30 mmHg
